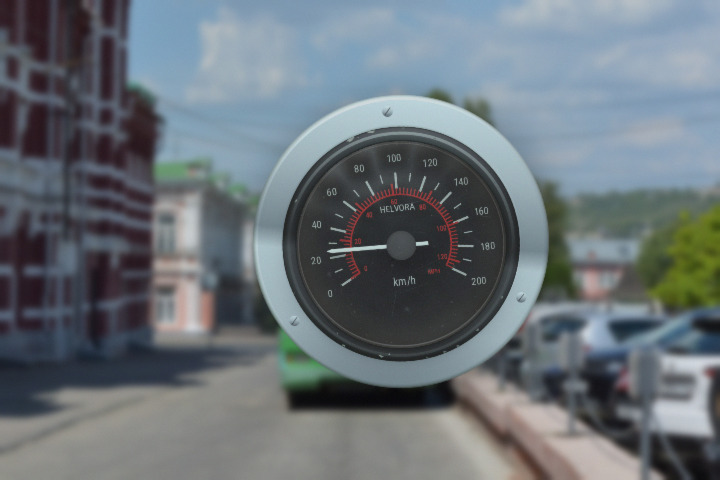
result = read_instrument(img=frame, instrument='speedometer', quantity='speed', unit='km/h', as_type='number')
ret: 25 km/h
